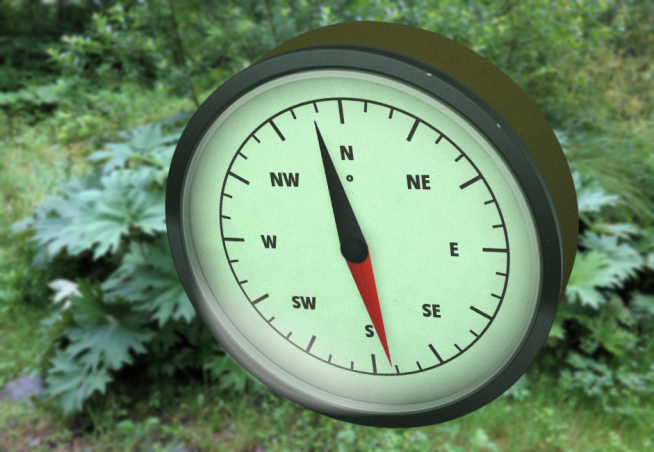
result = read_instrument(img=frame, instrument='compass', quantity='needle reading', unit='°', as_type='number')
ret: 170 °
